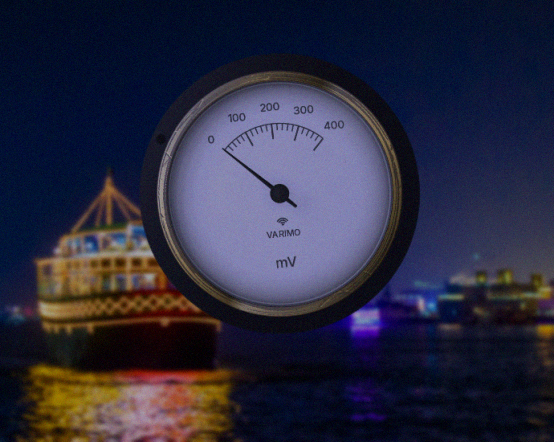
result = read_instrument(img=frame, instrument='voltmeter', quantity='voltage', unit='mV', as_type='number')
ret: 0 mV
